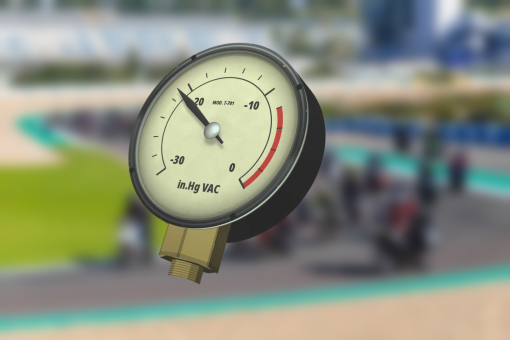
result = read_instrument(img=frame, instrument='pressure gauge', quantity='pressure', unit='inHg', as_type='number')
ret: -21 inHg
